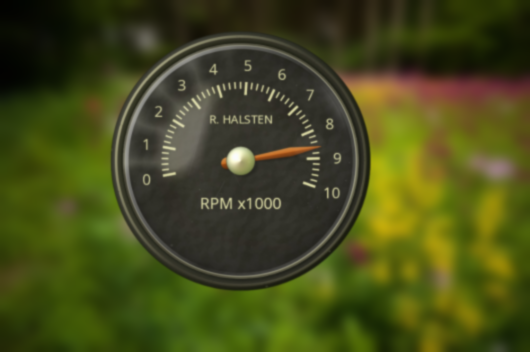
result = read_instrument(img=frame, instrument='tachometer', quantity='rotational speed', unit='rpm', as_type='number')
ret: 8600 rpm
